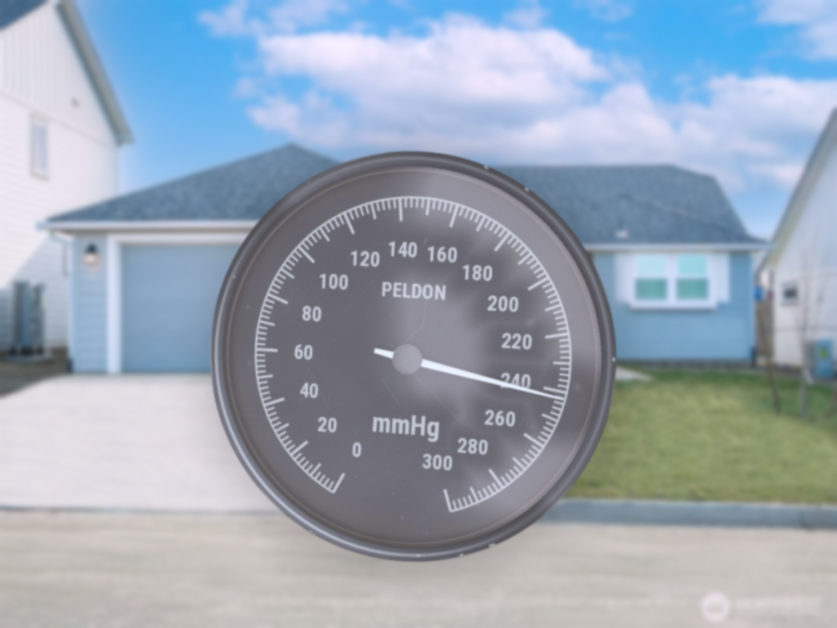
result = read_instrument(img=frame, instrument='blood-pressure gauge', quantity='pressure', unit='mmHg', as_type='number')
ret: 242 mmHg
